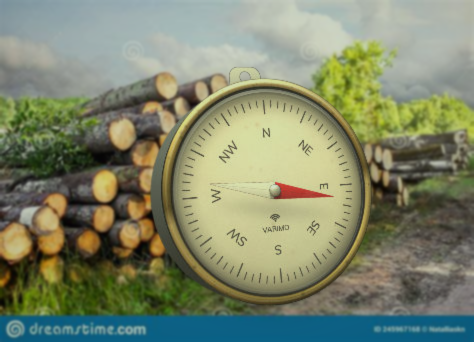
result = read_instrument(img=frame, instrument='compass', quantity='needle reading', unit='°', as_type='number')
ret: 100 °
